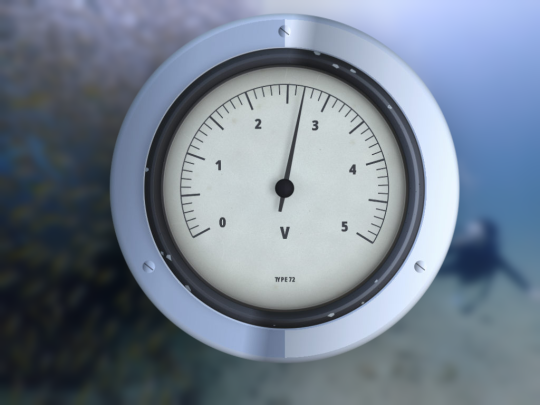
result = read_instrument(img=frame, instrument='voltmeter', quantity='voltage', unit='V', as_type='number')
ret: 2.7 V
